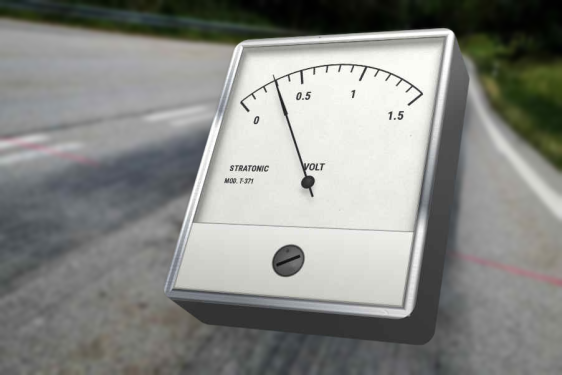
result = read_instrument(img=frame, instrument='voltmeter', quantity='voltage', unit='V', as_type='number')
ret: 0.3 V
